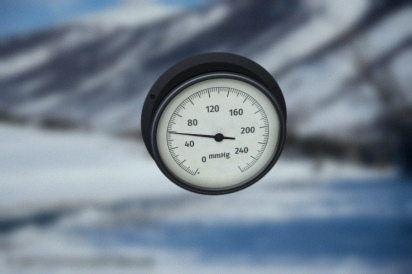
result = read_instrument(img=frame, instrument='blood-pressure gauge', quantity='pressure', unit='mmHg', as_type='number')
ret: 60 mmHg
